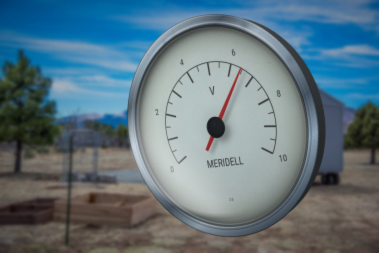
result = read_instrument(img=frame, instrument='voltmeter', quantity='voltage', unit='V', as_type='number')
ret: 6.5 V
